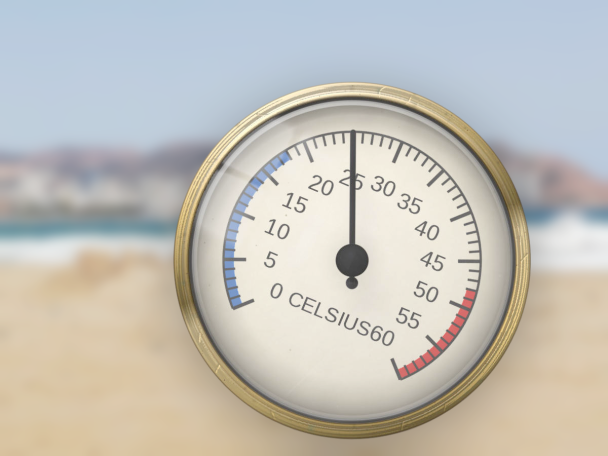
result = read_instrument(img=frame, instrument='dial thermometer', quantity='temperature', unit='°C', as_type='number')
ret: 25 °C
